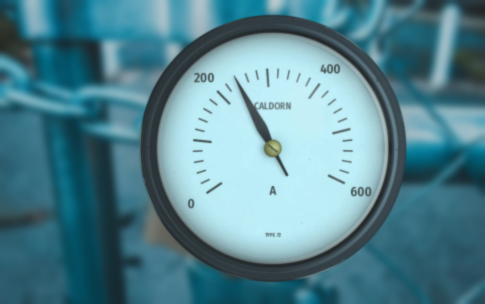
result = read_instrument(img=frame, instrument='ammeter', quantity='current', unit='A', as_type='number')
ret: 240 A
